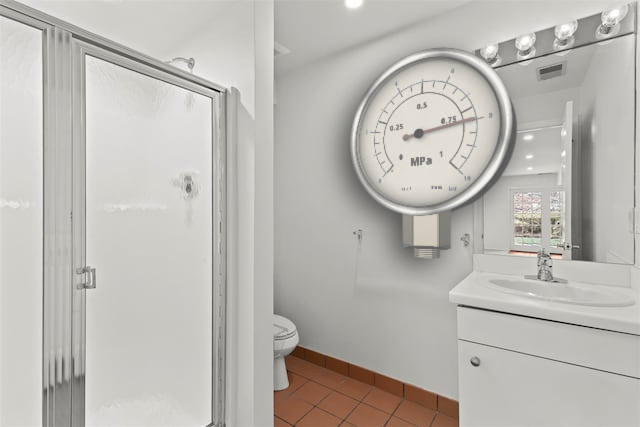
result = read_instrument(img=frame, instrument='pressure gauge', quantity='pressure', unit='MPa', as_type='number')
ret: 0.8 MPa
